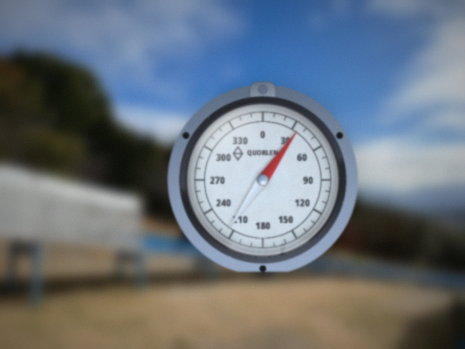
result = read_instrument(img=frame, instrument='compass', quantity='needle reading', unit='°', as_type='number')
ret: 35 °
